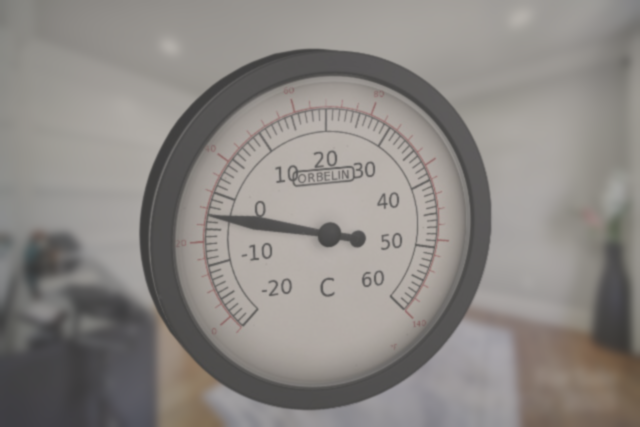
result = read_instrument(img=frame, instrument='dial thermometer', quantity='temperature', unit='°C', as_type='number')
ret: -3 °C
